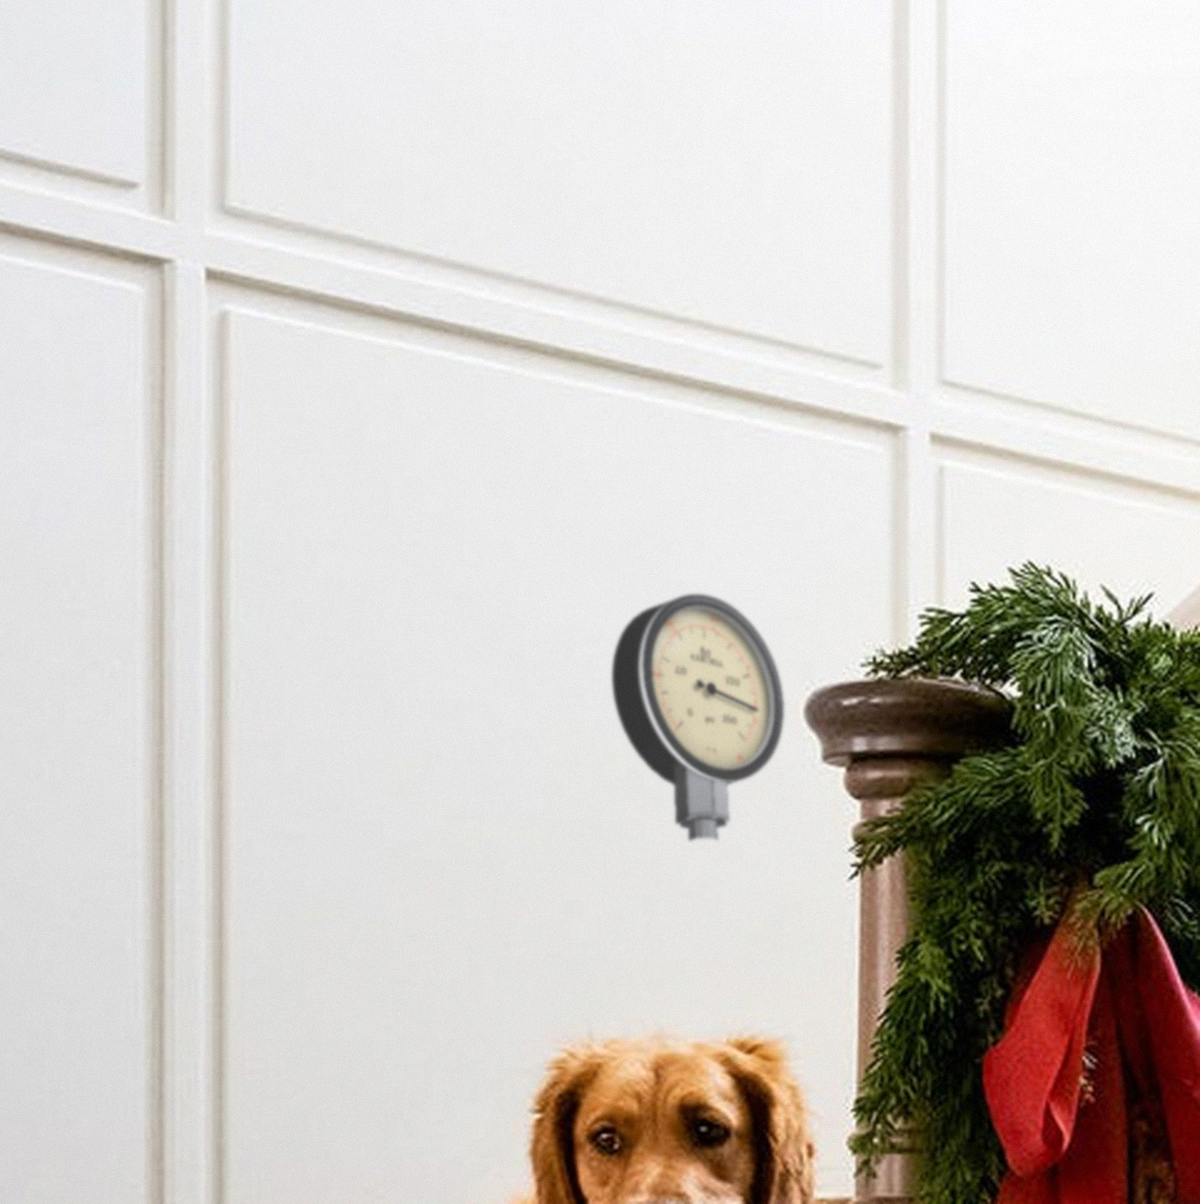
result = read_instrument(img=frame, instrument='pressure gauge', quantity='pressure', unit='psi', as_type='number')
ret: 140 psi
